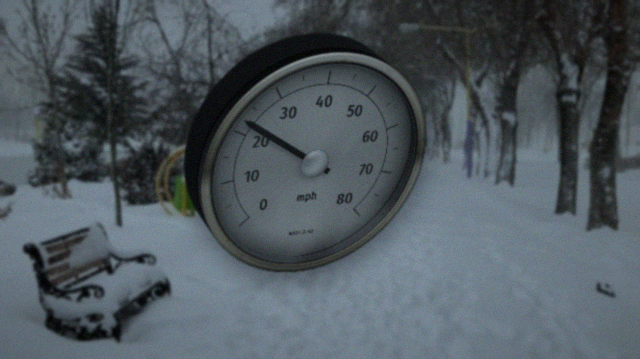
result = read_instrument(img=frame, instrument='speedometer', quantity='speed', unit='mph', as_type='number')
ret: 22.5 mph
